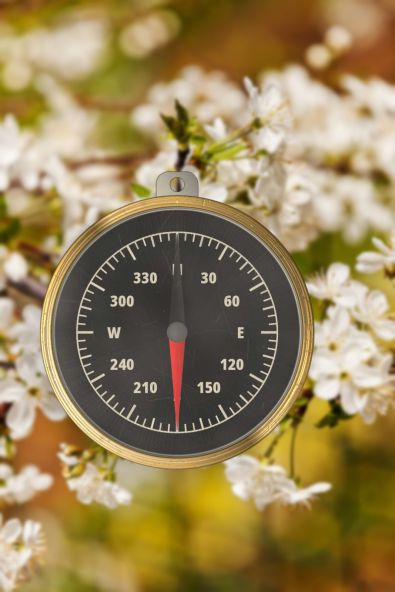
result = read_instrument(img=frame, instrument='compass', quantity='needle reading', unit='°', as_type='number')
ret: 180 °
